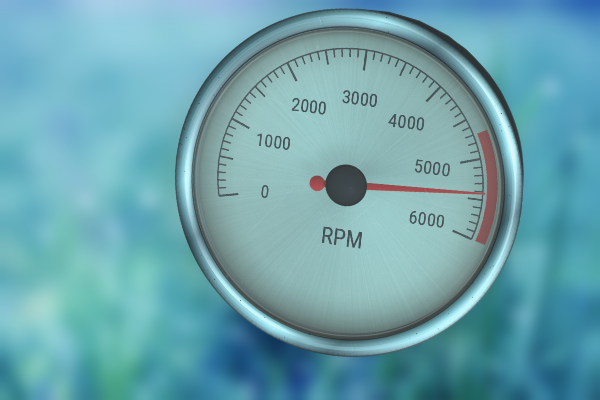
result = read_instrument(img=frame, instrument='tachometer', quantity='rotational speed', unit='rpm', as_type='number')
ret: 5400 rpm
